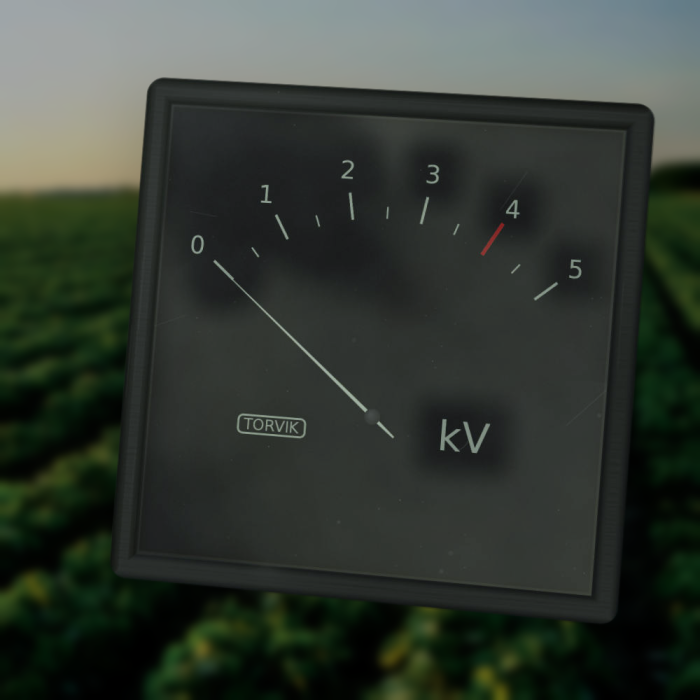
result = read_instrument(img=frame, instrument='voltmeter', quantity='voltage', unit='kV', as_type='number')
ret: 0 kV
